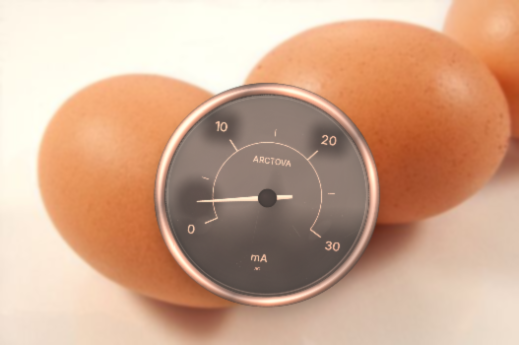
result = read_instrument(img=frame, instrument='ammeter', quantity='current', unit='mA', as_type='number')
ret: 2.5 mA
